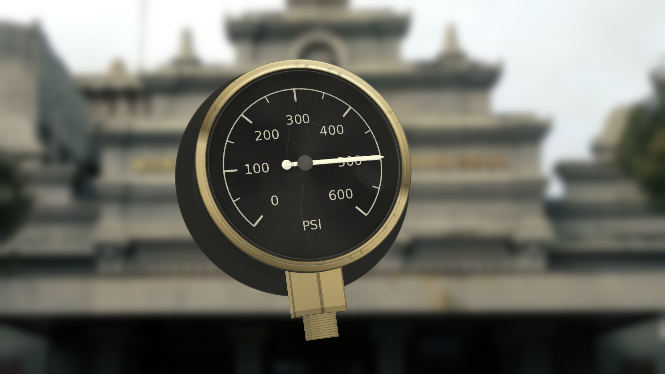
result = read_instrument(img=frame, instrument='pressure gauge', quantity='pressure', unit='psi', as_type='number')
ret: 500 psi
